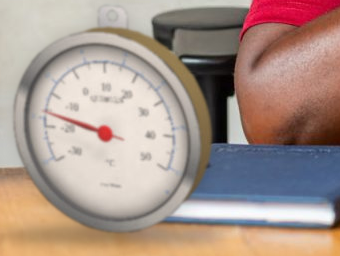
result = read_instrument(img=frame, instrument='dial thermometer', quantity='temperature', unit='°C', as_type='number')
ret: -15 °C
